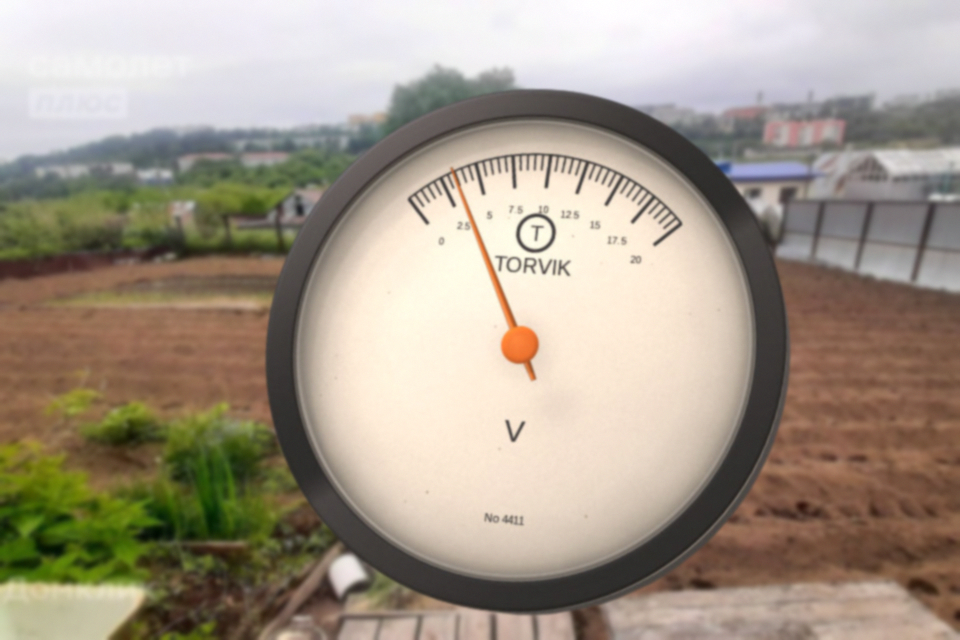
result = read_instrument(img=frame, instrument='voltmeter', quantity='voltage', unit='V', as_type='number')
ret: 3.5 V
